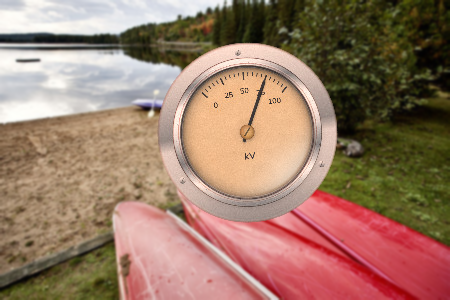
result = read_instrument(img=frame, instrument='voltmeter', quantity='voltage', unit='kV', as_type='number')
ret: 75 kV
